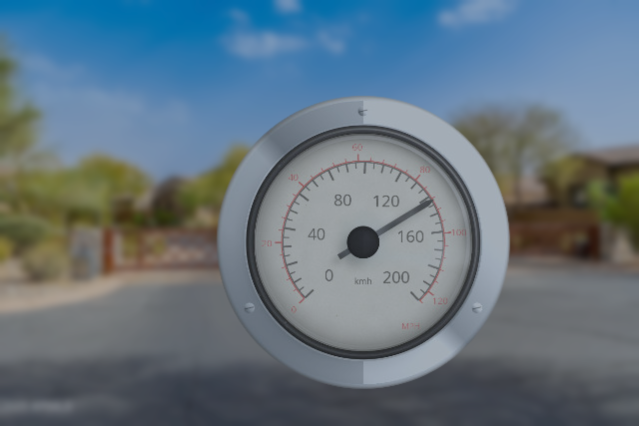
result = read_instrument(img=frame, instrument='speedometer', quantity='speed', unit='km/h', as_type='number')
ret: 142.5 km/h
